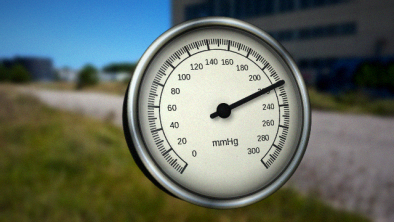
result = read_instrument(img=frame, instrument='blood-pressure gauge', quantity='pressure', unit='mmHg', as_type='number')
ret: 220 mmHg
